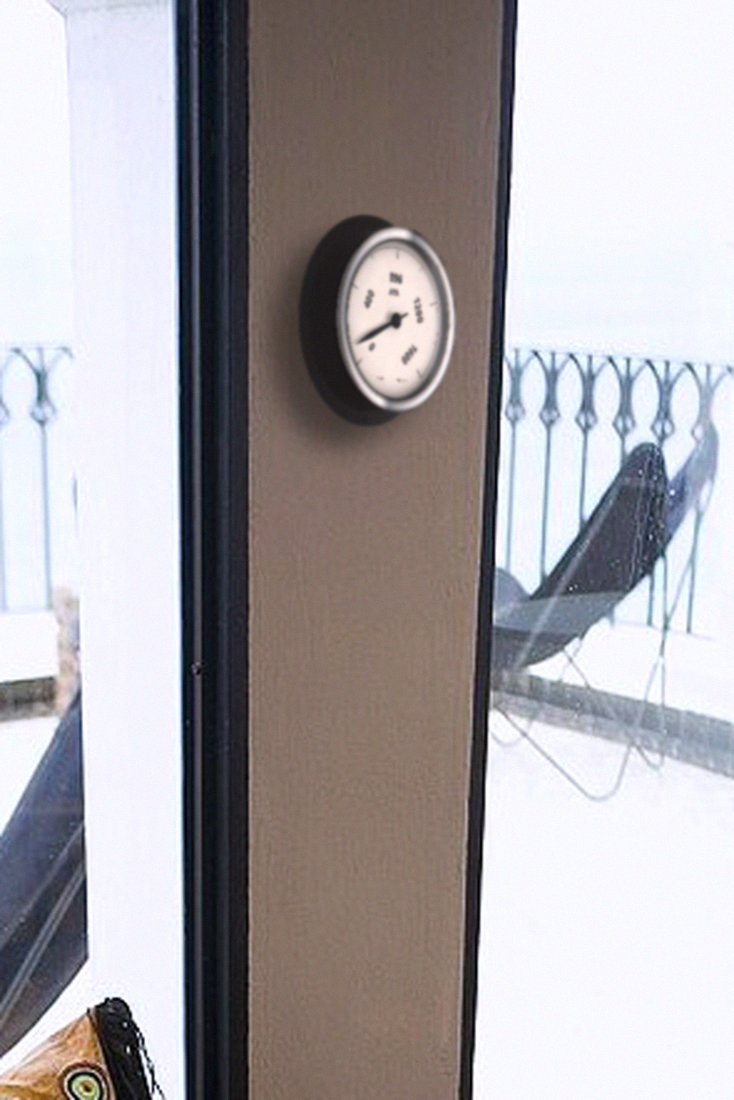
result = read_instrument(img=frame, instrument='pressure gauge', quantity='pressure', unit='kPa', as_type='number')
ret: 100 kPa
